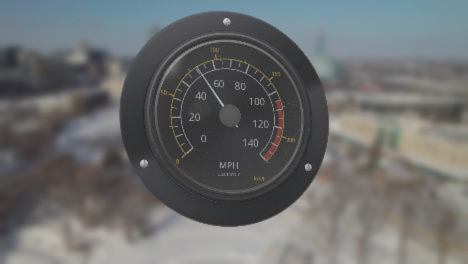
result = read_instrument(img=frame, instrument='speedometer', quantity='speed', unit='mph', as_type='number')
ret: 50 mph
